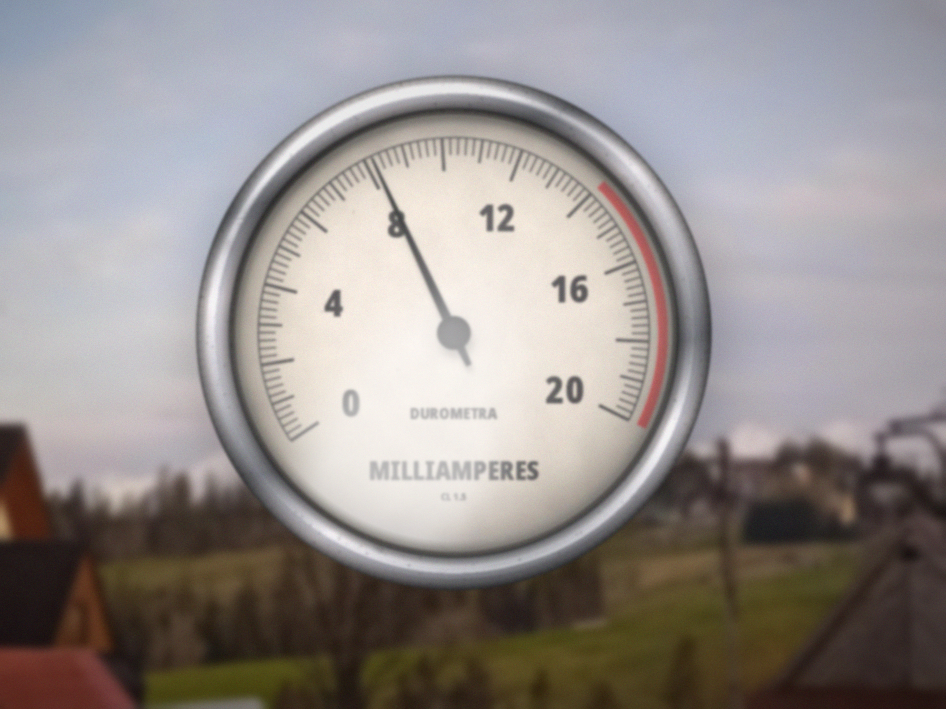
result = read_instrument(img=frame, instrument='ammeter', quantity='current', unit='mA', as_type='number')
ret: 8.2 mA
